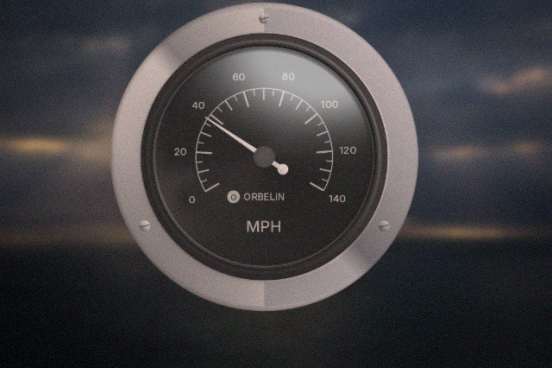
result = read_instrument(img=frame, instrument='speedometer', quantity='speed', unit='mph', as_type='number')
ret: 37.5 mph
